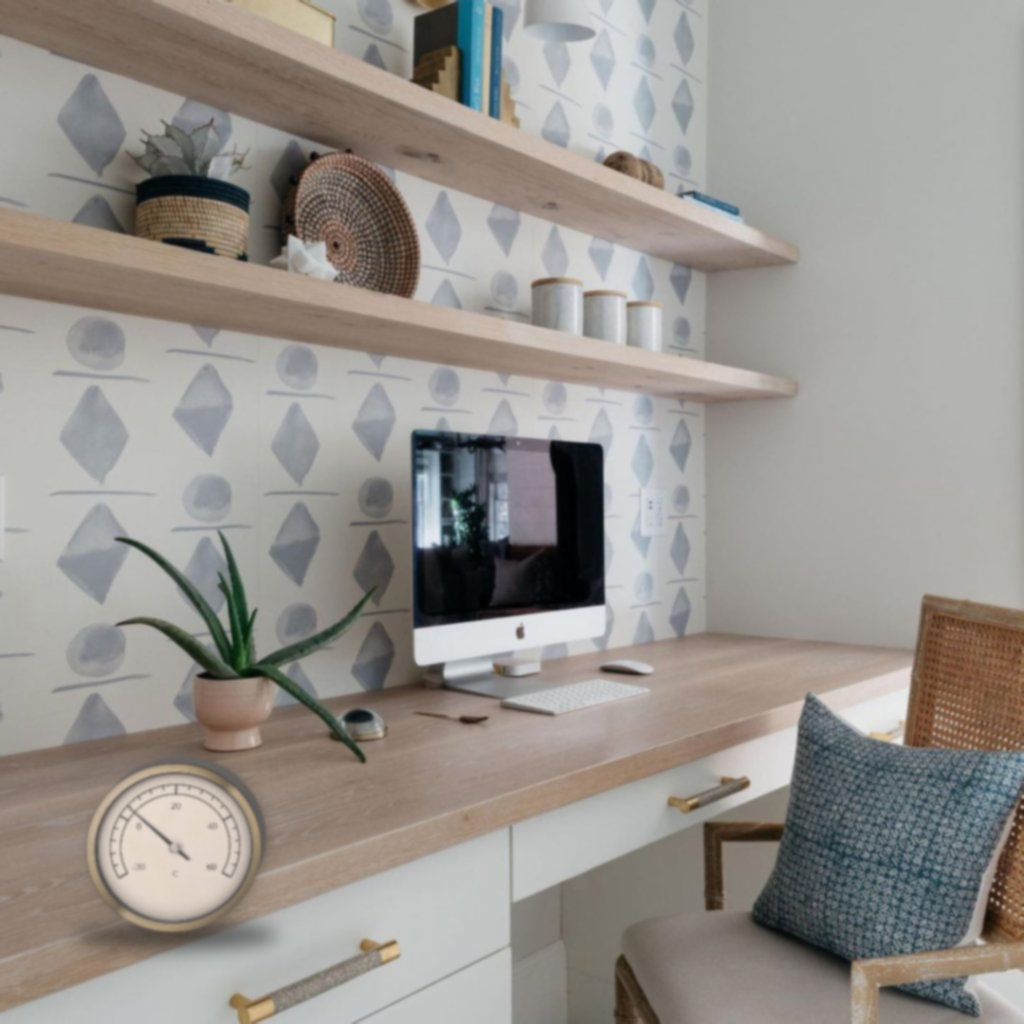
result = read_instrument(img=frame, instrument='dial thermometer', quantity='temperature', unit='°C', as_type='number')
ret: 4 °C
